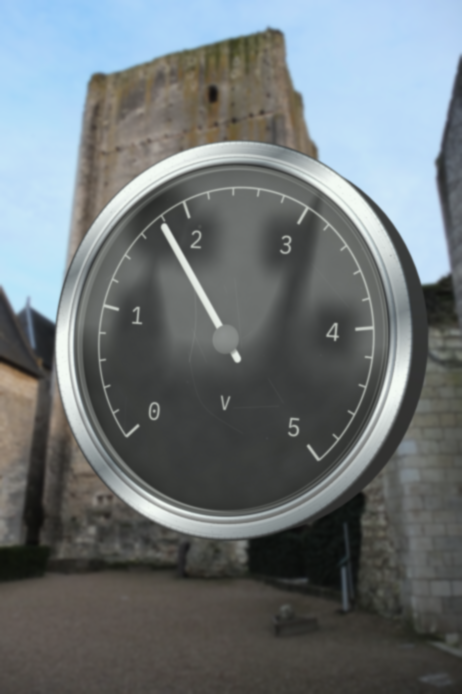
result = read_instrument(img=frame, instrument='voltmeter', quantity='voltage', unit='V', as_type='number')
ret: 1.8 V
